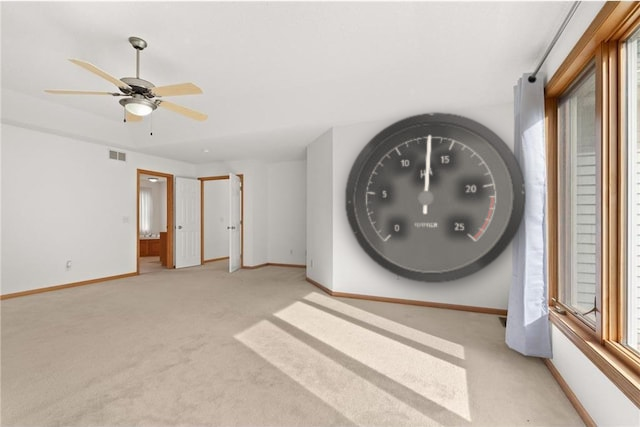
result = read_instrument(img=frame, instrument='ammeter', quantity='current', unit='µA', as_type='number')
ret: 13 µA
